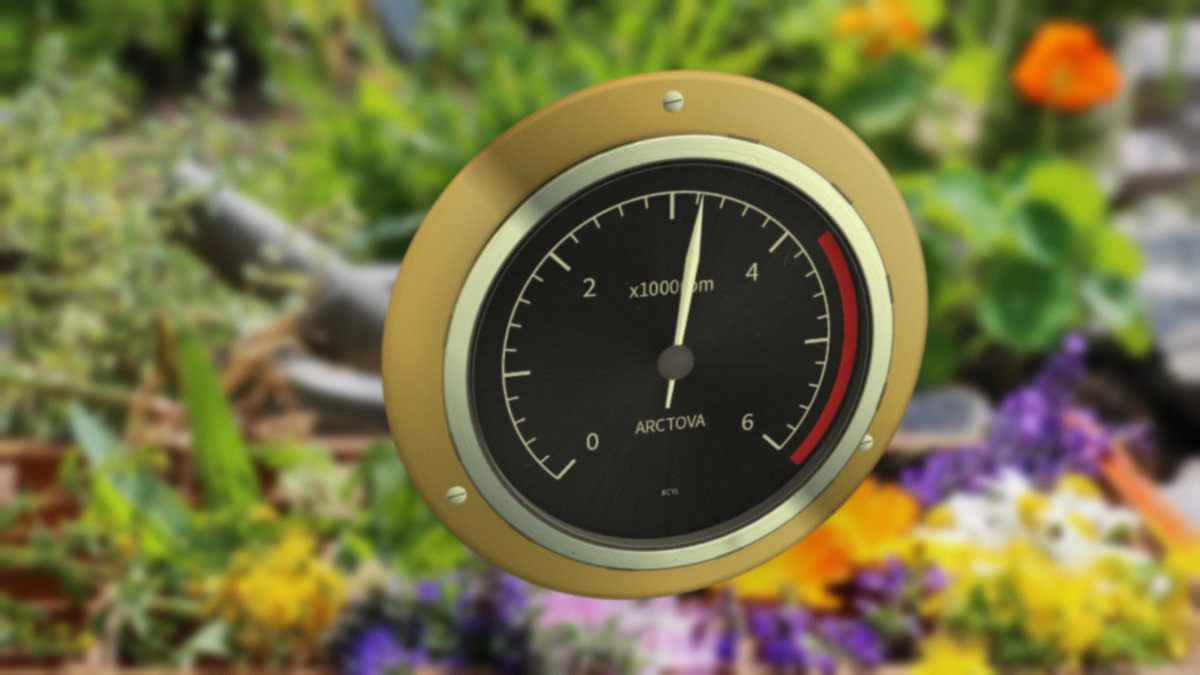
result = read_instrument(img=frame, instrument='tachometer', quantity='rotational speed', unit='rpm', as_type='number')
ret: 3200 rpm
